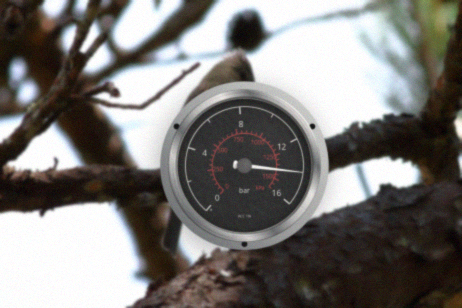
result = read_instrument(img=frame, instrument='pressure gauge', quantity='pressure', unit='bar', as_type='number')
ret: 14 bar
